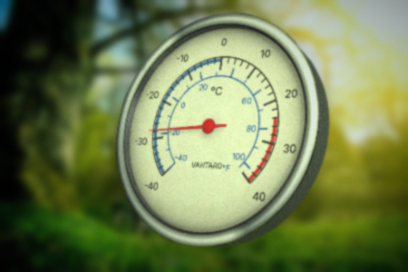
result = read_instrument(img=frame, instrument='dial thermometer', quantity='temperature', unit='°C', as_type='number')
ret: -28 °C
